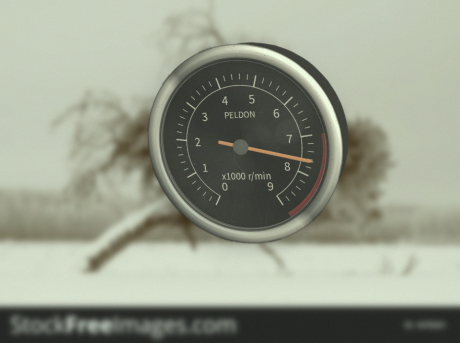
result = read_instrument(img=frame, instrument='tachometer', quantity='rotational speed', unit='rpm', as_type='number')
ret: 7600 rpm
